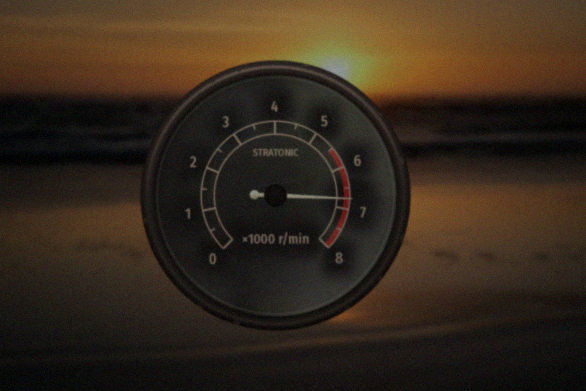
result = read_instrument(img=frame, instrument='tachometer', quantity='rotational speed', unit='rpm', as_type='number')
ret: 6750 rpm
